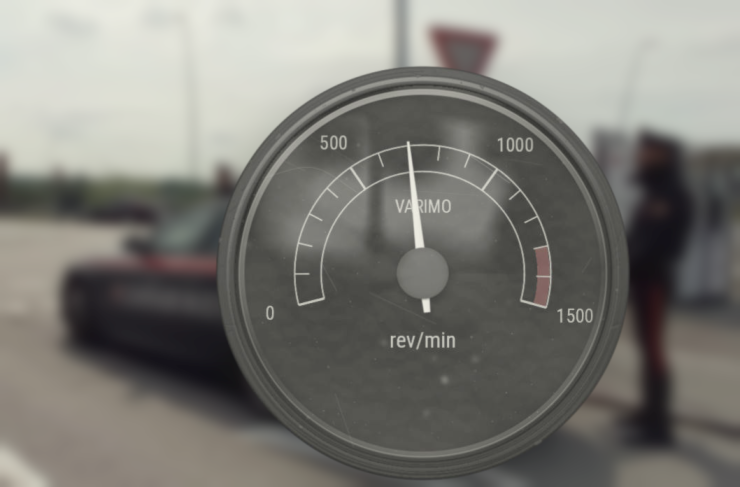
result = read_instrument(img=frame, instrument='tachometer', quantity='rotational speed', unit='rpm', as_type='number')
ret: 700 rpm
